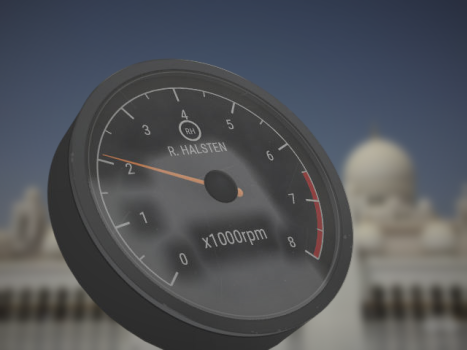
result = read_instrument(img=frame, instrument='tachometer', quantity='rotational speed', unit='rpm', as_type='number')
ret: 2000 rpm
